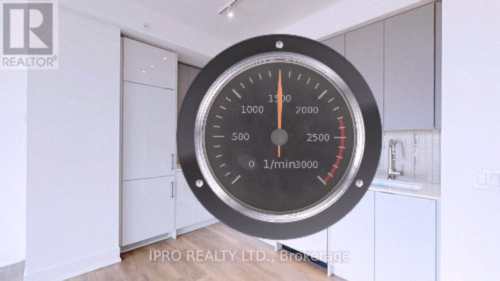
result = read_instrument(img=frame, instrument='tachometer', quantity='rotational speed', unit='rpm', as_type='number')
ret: 1500 rpm
